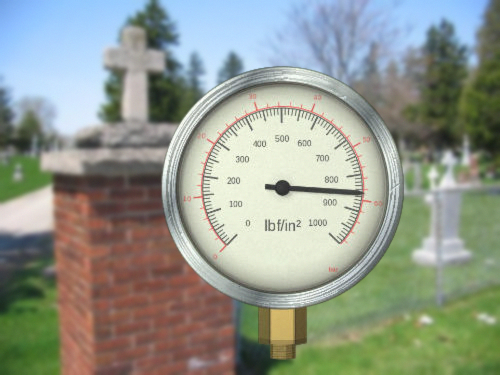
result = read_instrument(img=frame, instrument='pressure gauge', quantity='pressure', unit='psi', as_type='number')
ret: 850 psi
